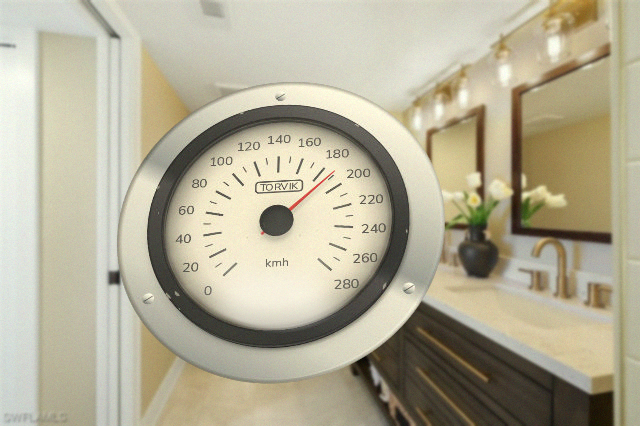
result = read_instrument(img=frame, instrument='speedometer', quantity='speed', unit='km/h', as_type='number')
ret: 190 km/h
